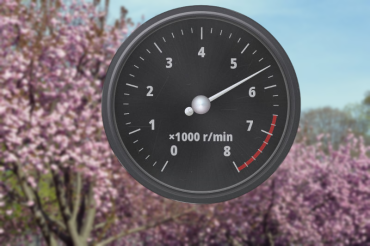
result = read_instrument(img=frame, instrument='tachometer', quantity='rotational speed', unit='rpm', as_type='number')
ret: 5600 rpm
